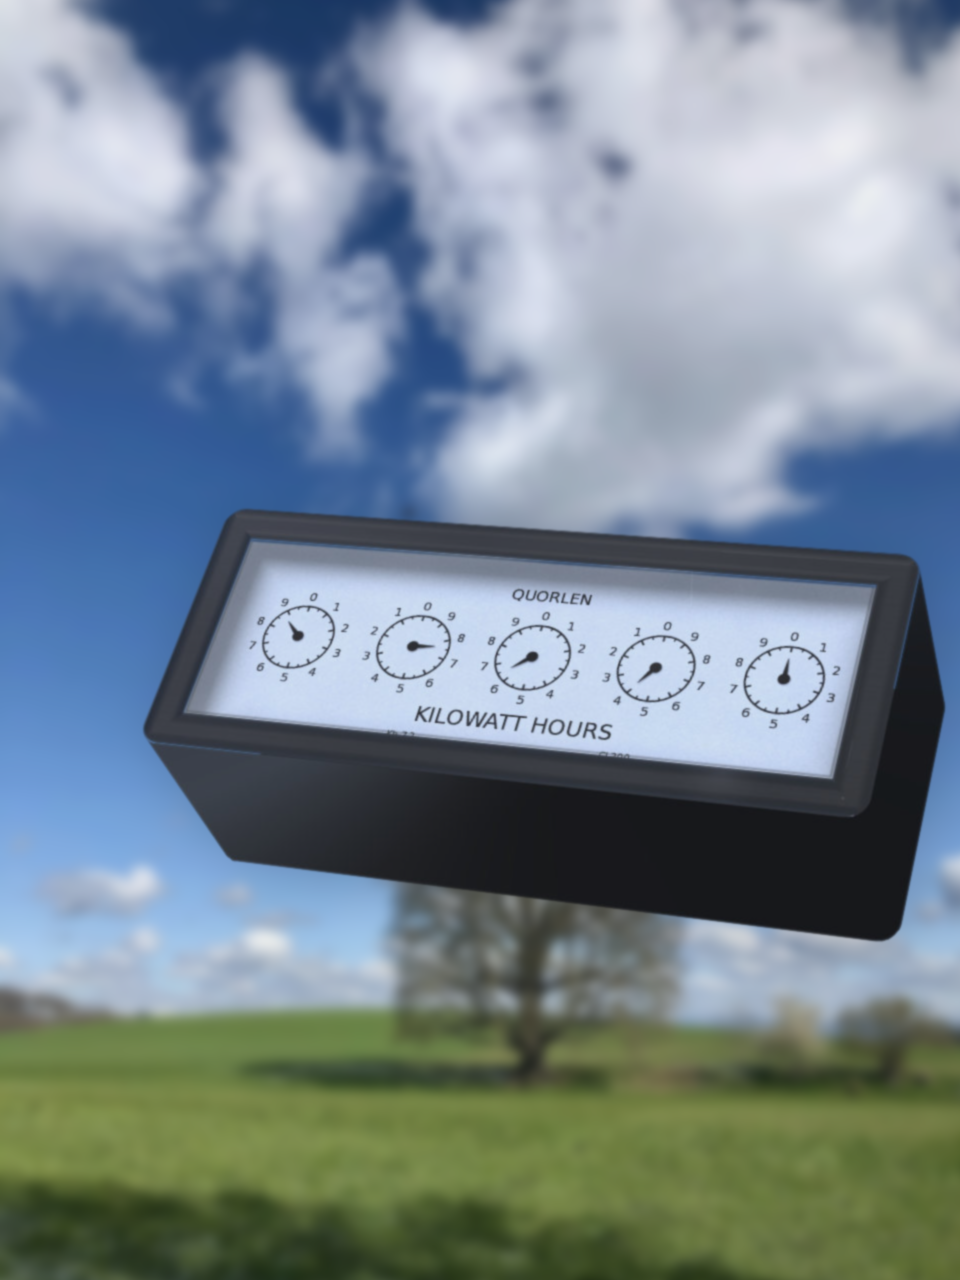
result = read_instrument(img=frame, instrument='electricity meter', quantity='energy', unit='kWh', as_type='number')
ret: 87640 kWh
